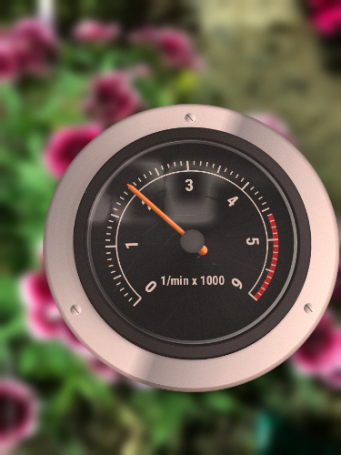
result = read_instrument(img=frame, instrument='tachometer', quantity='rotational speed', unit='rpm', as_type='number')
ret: 2000 rpm
